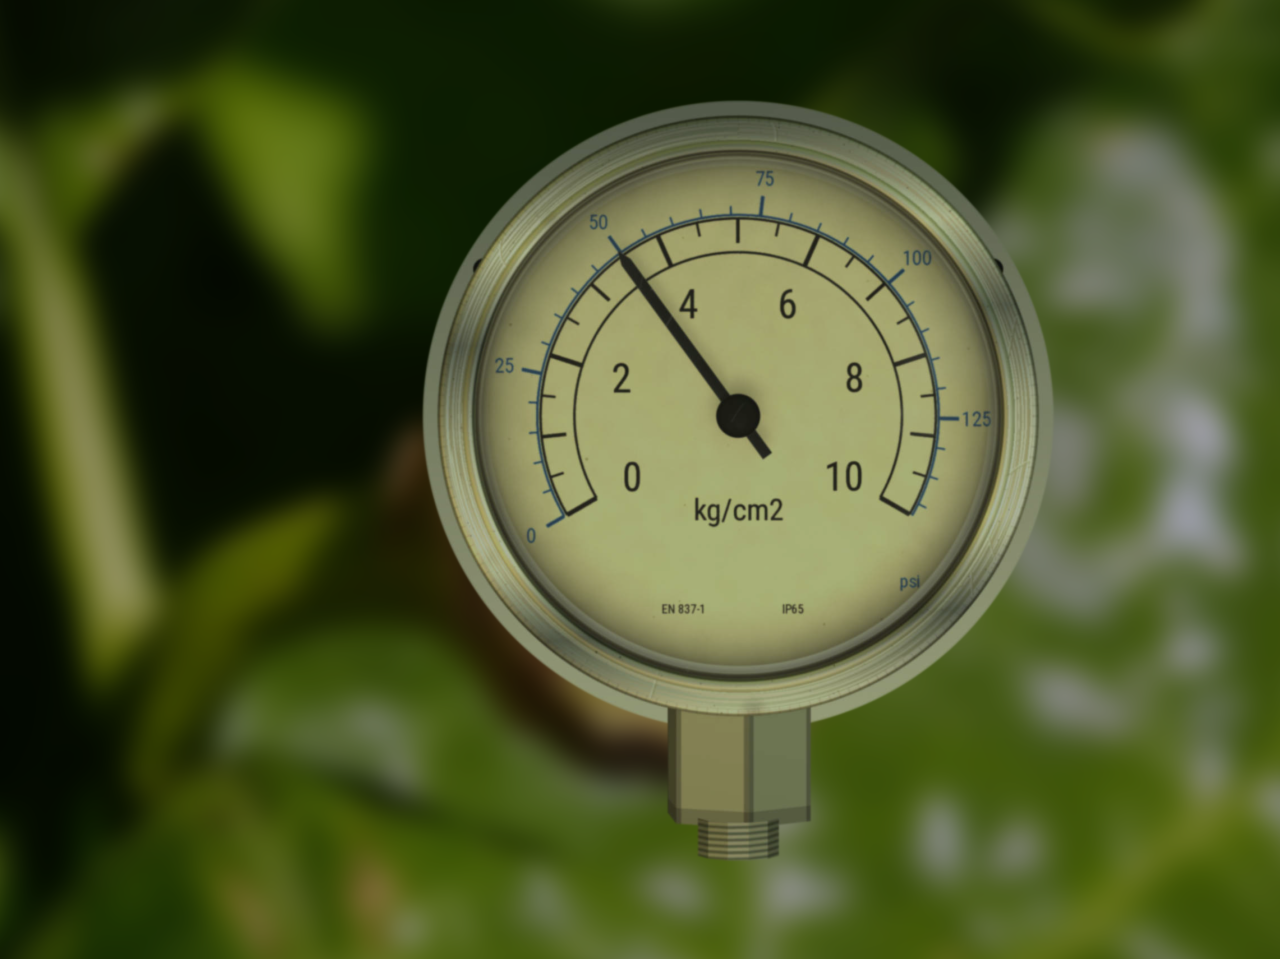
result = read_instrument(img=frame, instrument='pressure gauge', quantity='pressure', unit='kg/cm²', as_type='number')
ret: 3.5 kg/cm²
